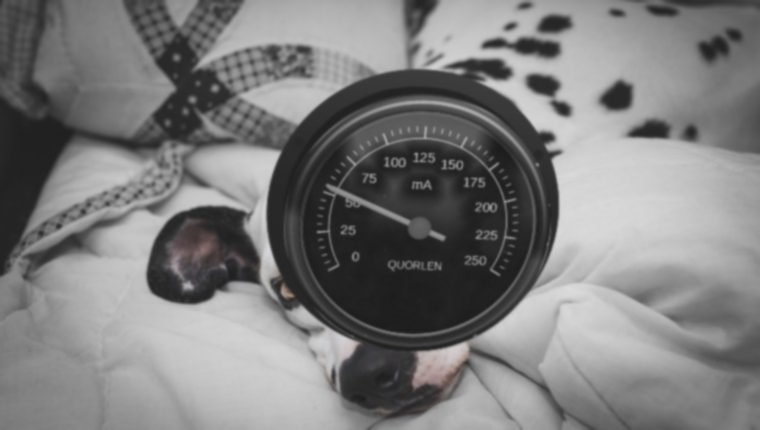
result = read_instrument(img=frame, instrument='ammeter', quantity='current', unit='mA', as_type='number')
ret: 55 mA
